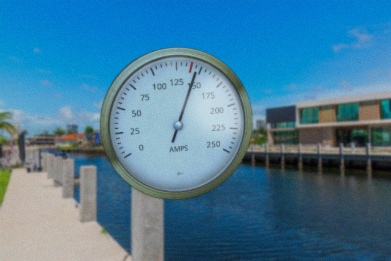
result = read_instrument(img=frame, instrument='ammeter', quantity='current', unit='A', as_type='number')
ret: 145 A
